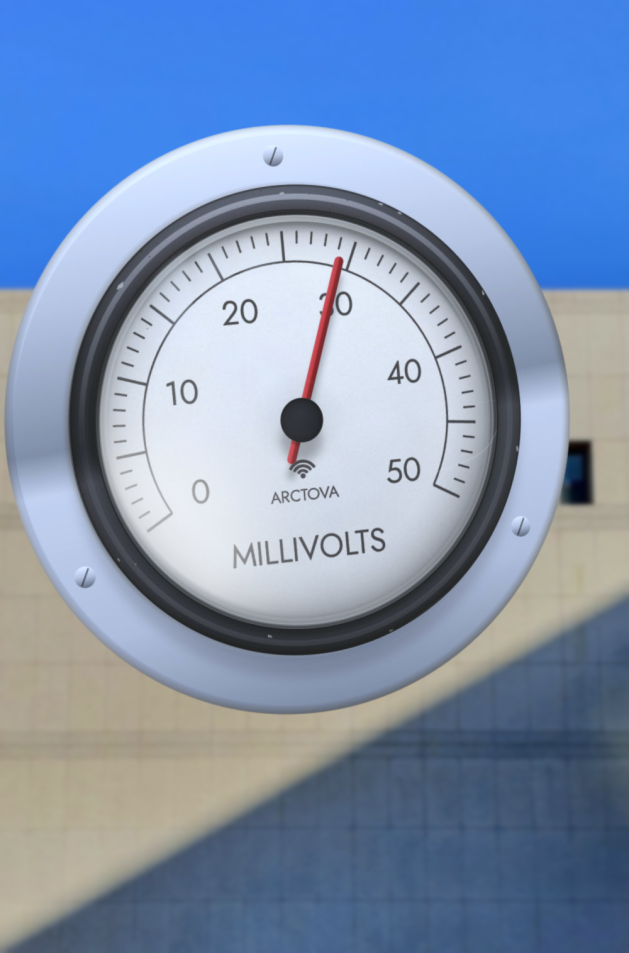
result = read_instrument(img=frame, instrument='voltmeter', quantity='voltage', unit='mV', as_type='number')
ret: 29 mV
